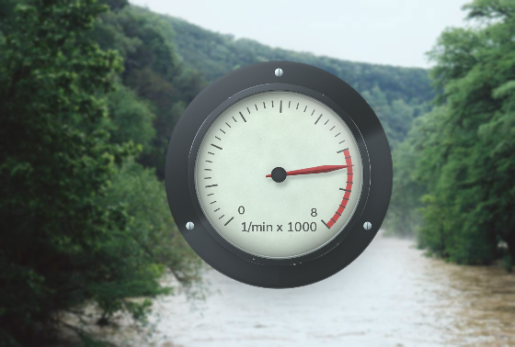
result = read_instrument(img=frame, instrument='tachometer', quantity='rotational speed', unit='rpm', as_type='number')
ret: 6400 rpm
